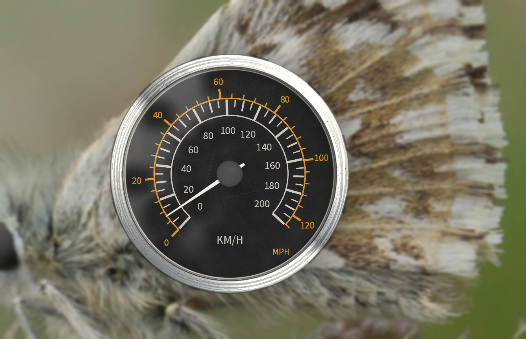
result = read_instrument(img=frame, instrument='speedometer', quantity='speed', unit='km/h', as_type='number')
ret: 10 km/h
